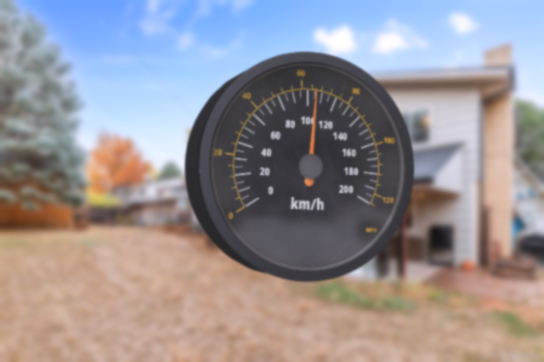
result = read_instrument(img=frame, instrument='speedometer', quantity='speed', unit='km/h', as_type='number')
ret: 105 km/h
